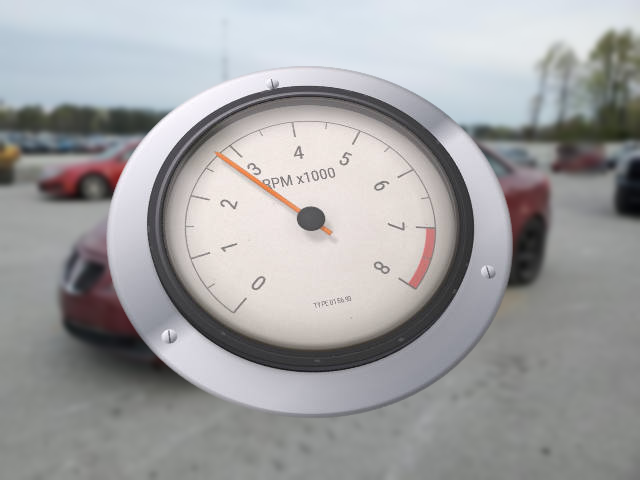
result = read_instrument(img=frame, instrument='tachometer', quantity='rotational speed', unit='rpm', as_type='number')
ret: 2750 rpm
